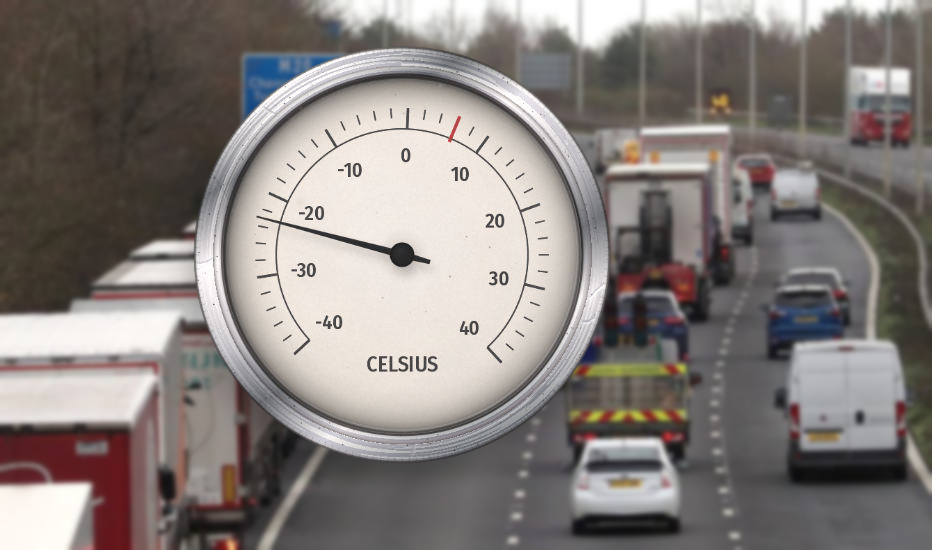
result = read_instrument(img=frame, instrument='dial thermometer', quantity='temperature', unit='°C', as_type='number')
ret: -23 °C
